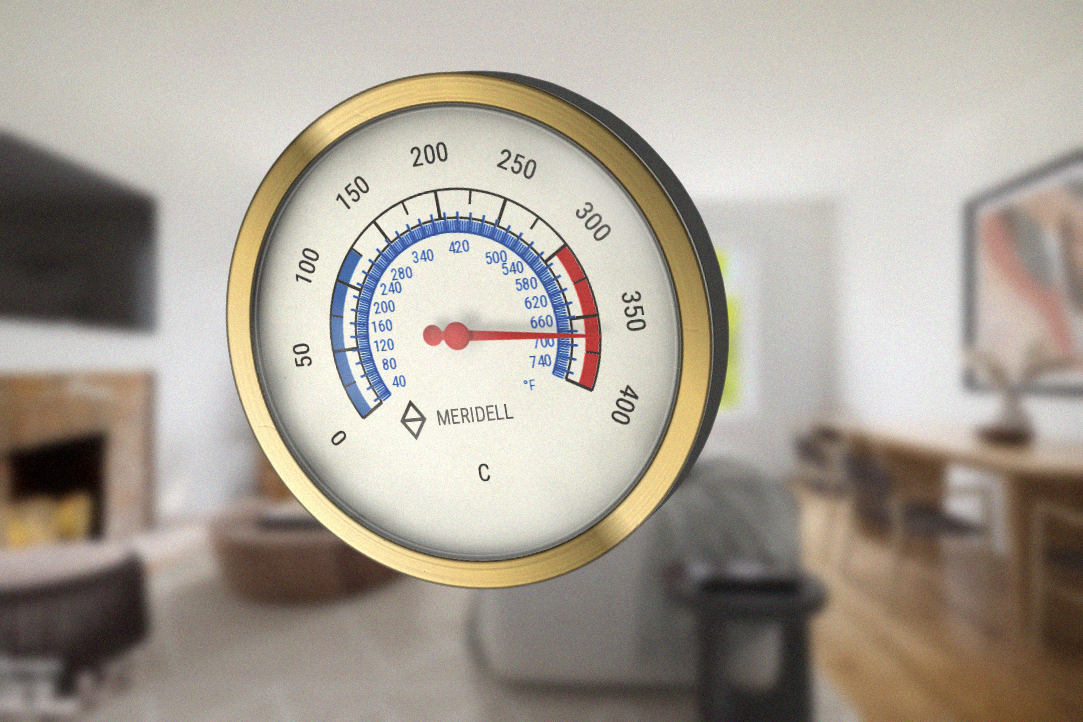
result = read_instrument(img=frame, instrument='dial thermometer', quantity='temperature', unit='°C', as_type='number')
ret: 362.5 °C
